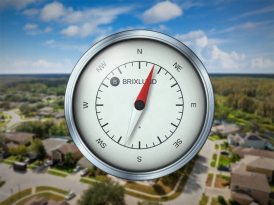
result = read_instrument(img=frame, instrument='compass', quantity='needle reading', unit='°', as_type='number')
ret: 20 °
